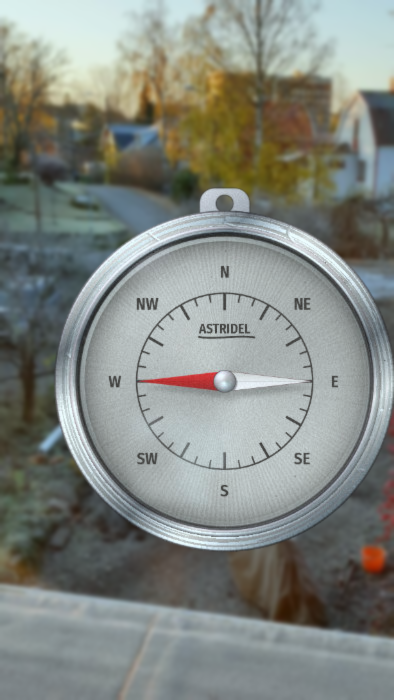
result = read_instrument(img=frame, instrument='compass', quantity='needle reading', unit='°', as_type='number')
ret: 270 °
